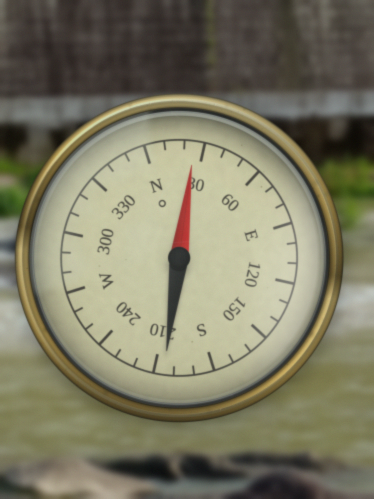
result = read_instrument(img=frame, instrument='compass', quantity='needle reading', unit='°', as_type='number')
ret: 25 °
